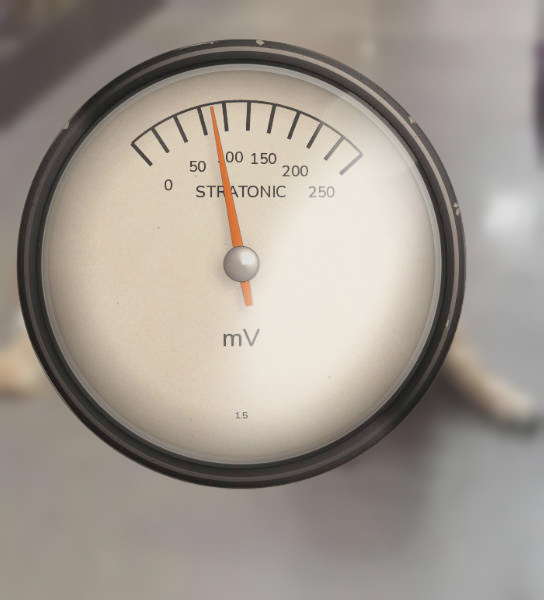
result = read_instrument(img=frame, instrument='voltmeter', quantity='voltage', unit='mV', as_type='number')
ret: 87.5 mV
